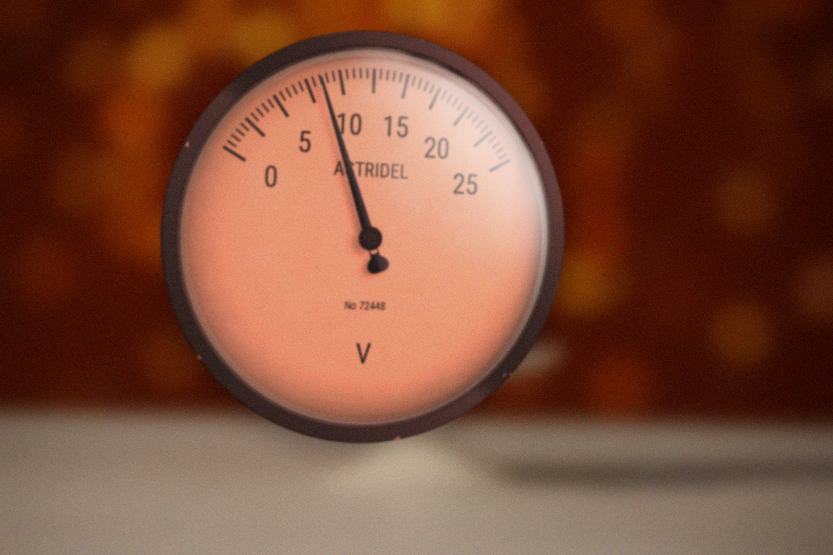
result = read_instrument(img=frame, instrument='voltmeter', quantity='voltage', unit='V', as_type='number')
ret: 8.5 V
